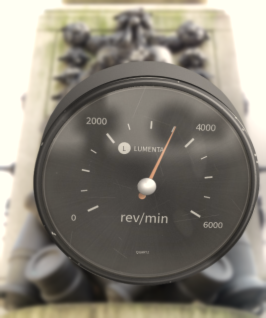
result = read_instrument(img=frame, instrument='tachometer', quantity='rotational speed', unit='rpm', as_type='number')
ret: 3500 rpm
